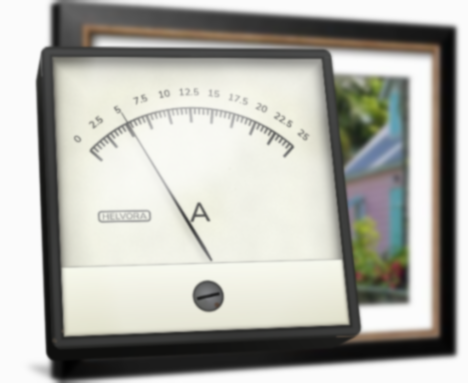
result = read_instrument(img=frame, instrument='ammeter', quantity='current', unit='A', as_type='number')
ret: 5 A
